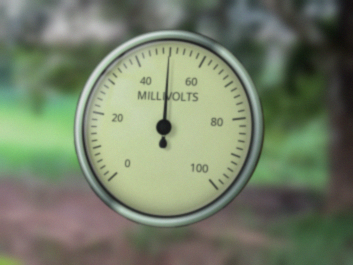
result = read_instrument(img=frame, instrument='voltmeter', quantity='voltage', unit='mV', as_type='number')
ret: 50 mV
